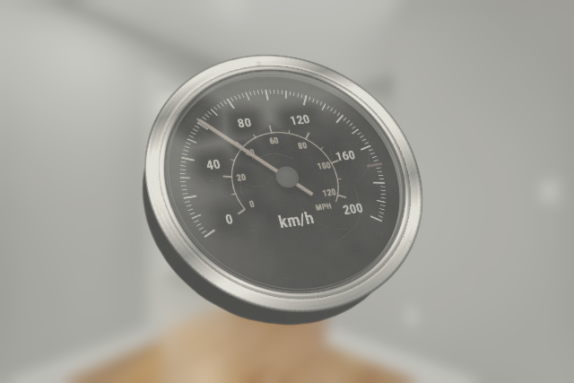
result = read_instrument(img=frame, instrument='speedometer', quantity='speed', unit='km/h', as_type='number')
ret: 60 km/h
